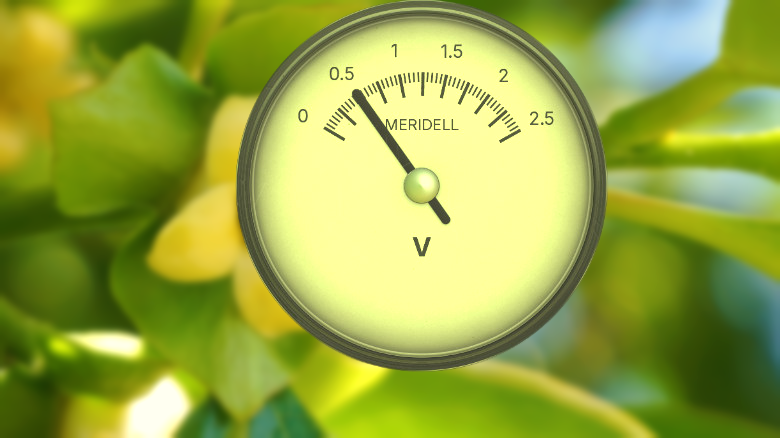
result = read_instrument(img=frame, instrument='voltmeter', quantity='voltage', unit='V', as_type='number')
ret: 0.5 V
